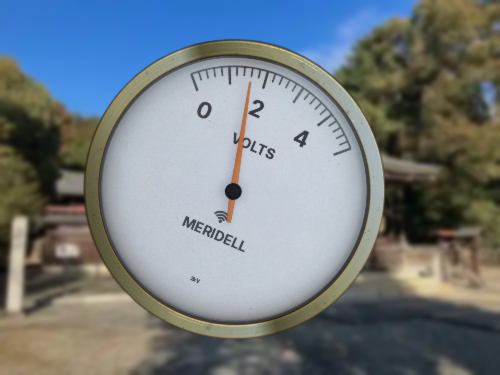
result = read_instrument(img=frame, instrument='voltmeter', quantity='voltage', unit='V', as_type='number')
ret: 1.6 V
